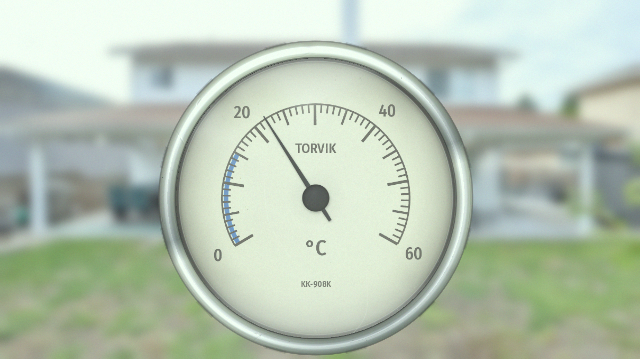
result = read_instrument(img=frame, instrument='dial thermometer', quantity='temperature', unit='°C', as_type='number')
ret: 22 °C
